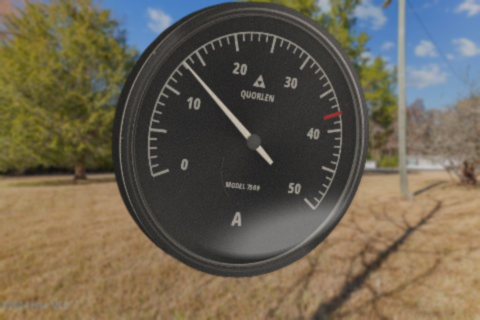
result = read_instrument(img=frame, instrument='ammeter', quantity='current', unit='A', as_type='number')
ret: 13 A
